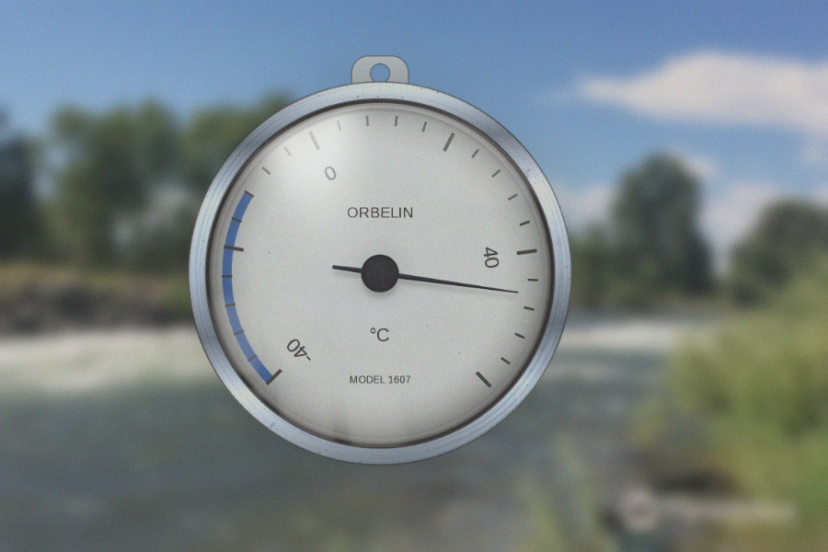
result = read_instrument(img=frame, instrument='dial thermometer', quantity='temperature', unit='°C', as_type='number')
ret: 46 °C
